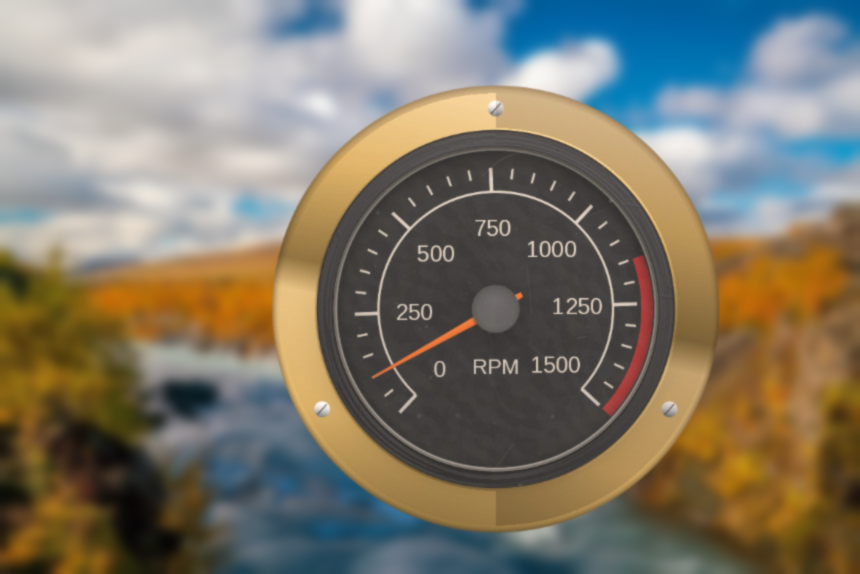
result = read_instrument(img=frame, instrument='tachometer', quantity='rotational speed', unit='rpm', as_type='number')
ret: 100 rpm
